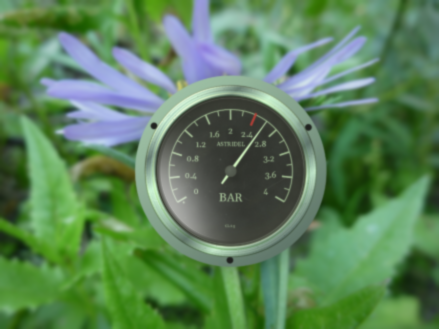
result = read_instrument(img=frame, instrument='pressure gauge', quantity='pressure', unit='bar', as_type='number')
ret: 2.6 bar
